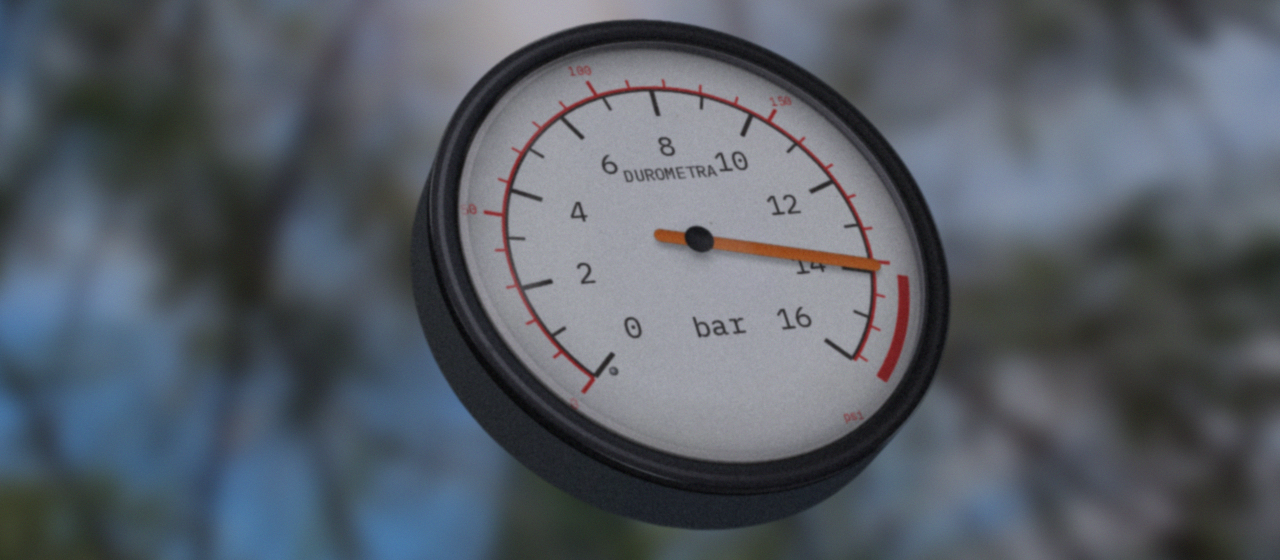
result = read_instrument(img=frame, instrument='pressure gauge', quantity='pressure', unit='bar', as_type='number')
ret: 14 bar
